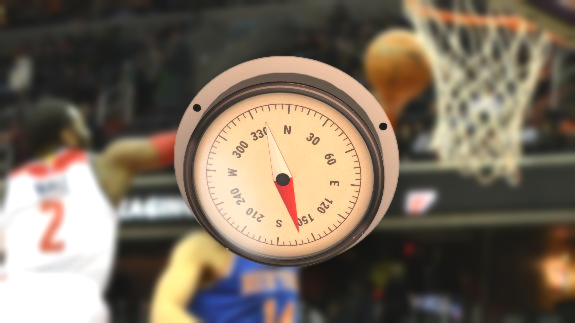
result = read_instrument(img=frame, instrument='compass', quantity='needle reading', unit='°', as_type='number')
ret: 160 °
